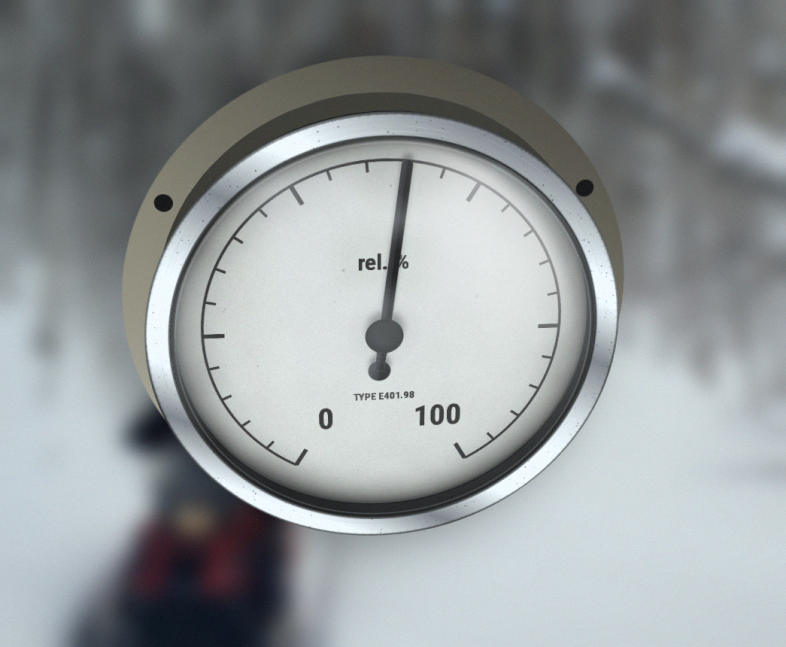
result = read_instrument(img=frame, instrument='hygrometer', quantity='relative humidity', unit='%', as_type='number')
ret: 52 %
